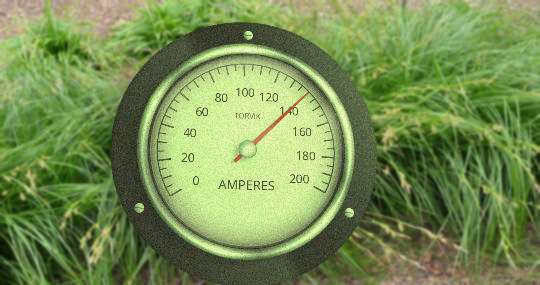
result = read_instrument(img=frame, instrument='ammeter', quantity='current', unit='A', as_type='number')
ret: 140 A
